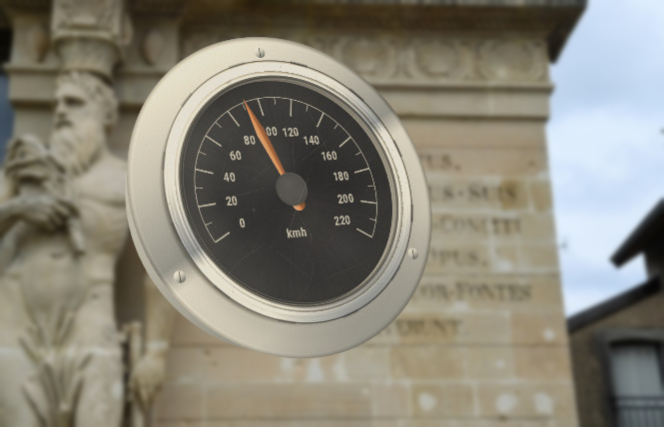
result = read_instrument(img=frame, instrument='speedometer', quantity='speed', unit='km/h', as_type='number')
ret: 90 km/h
